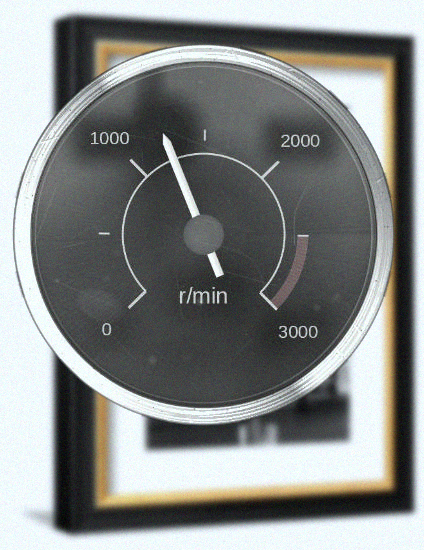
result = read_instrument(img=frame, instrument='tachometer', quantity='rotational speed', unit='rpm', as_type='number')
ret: 1250 rpm
